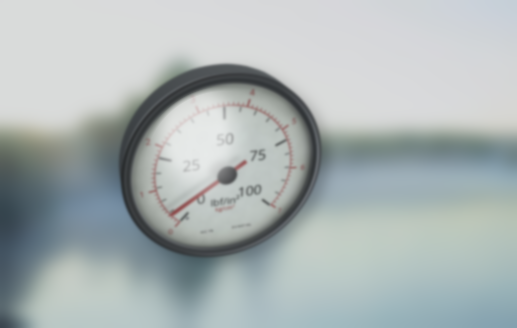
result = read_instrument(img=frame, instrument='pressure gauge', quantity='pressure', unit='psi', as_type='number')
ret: 5 psi
